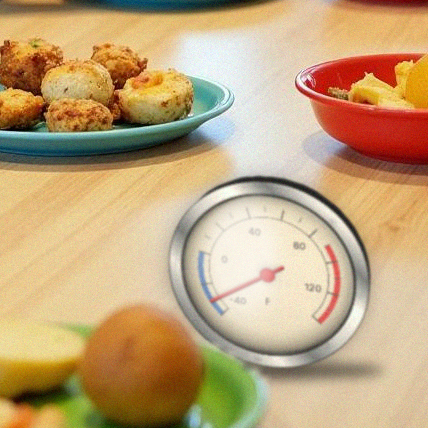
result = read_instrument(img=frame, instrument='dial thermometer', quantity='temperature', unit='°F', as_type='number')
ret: -30 °F
